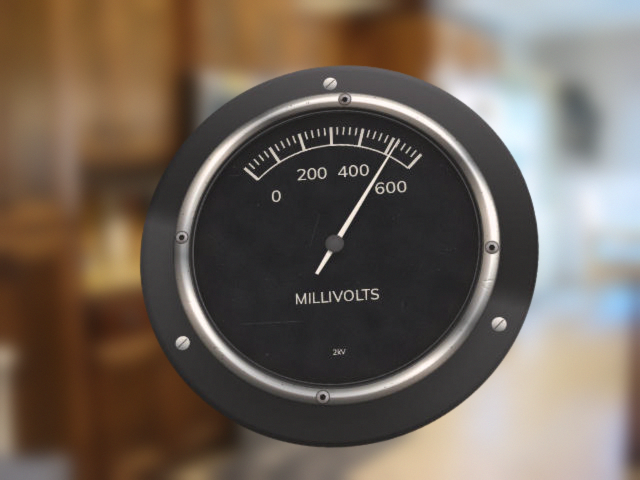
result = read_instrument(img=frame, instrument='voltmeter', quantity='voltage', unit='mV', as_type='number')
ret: 520 mV
